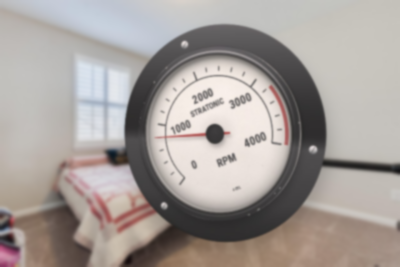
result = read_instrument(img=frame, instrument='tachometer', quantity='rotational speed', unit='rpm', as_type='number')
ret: 800 rpm
